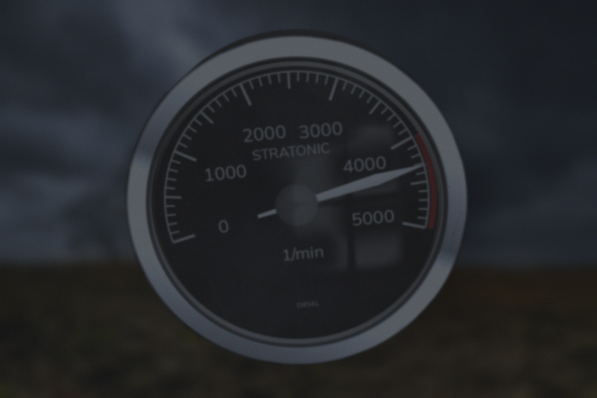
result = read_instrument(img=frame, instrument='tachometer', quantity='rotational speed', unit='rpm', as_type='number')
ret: 4300 rpm
